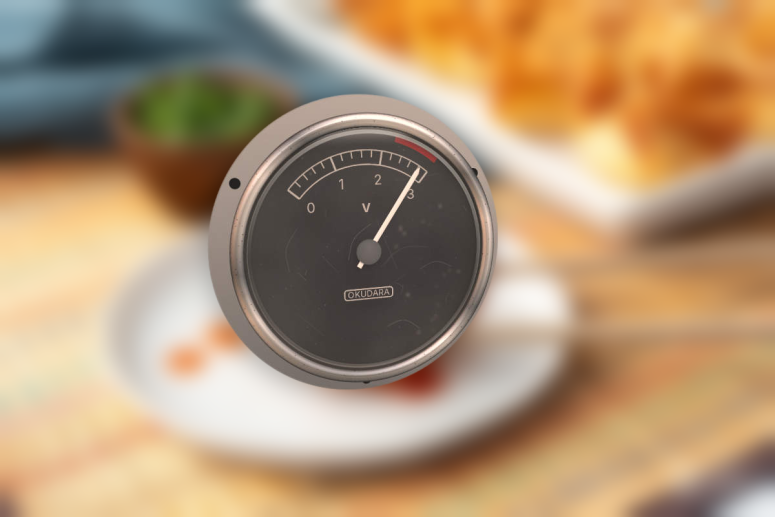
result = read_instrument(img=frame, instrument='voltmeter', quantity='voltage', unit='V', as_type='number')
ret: 2.8 V
